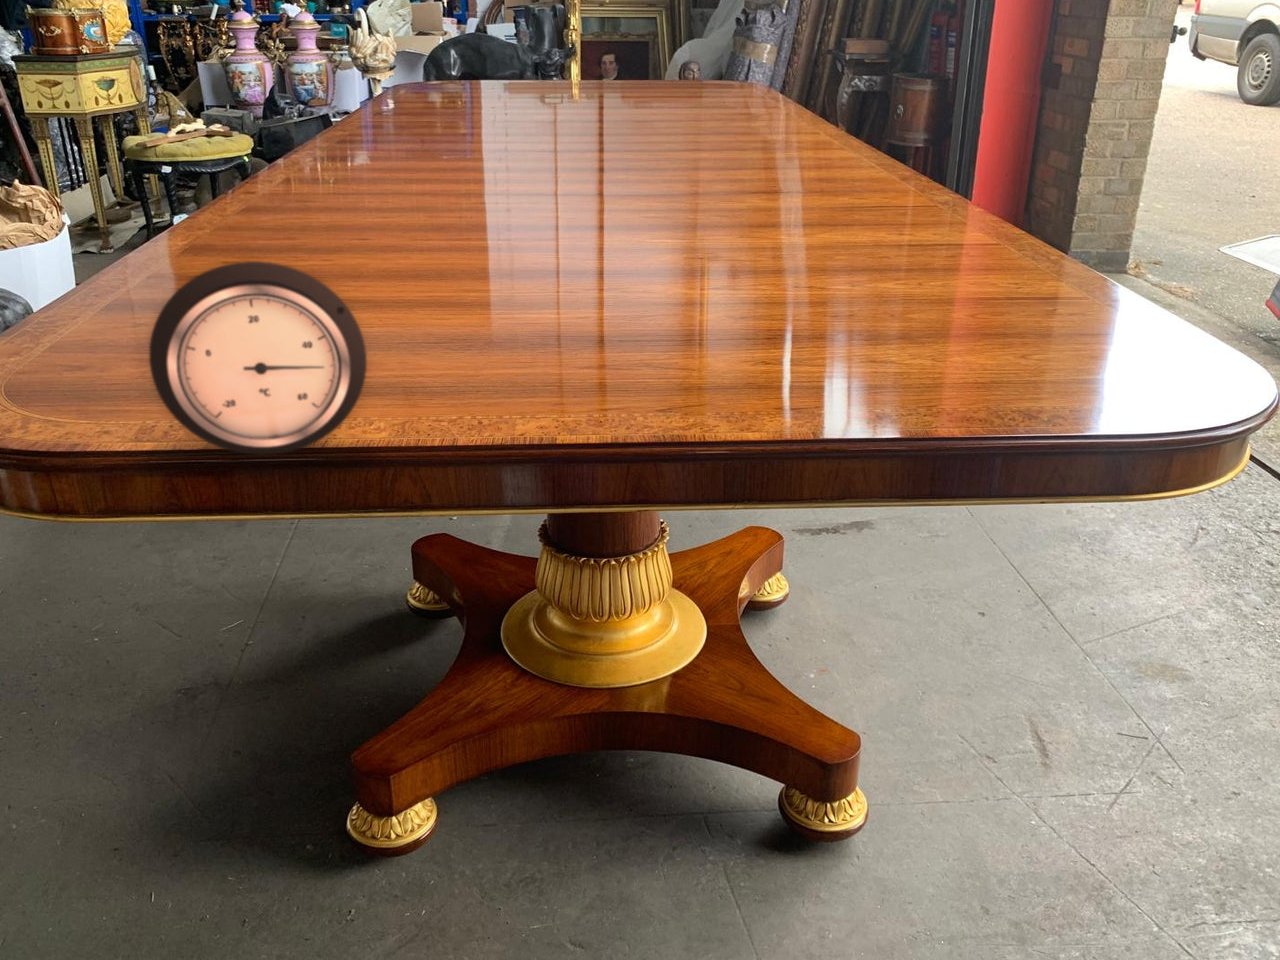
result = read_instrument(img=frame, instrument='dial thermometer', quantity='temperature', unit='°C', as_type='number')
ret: 48 °C
